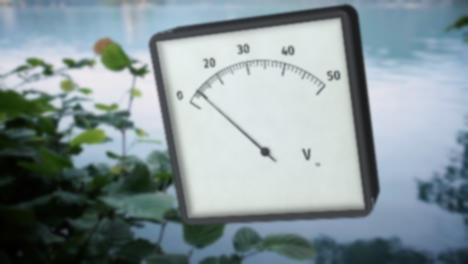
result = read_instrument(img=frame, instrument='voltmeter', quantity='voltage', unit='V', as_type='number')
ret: 10 V
